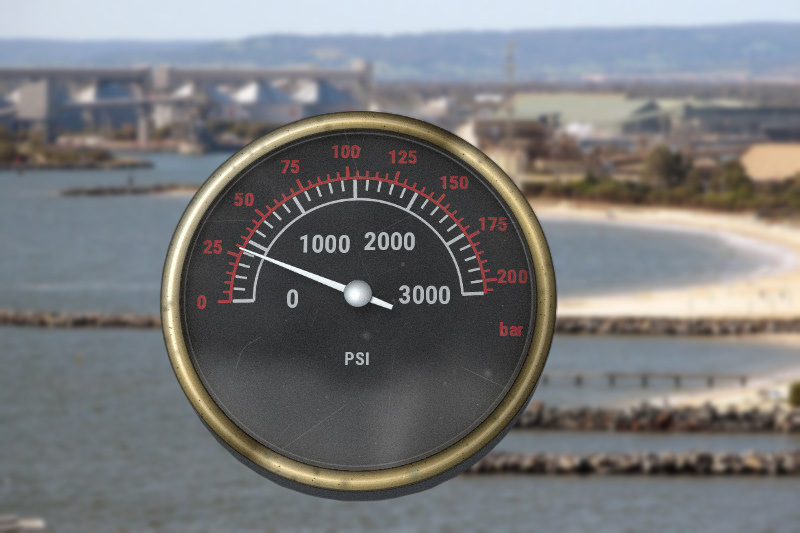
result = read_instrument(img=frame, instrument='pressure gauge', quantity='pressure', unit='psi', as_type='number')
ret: 400 psi
